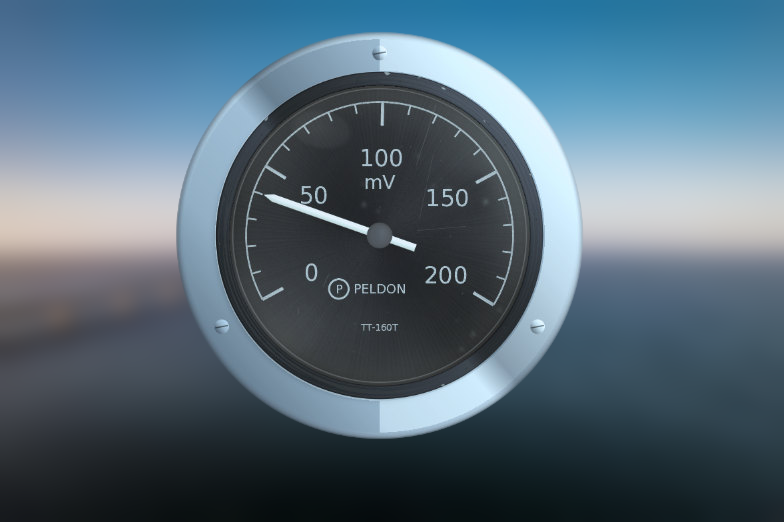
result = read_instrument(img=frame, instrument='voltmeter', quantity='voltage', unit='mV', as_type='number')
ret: 40 mV
